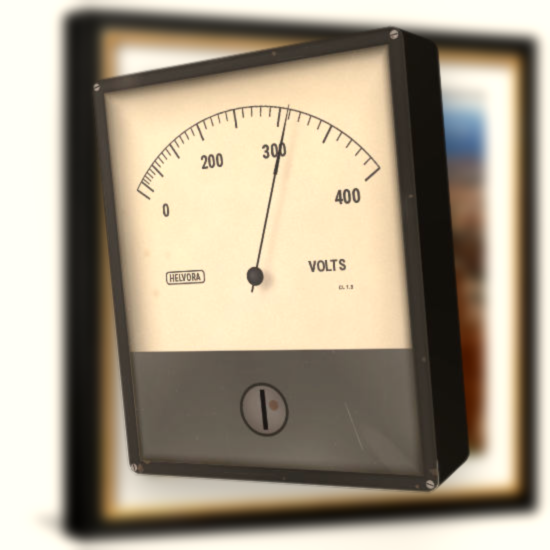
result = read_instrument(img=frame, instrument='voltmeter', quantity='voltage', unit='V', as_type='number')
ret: 310 V
